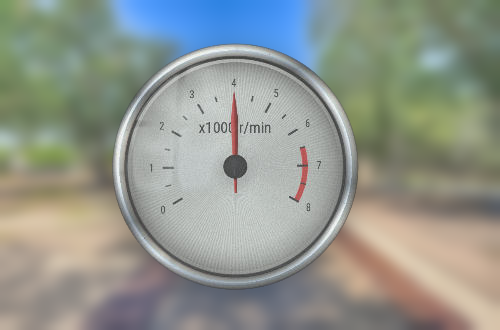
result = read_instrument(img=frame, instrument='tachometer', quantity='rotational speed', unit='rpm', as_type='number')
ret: 4000 rpm
